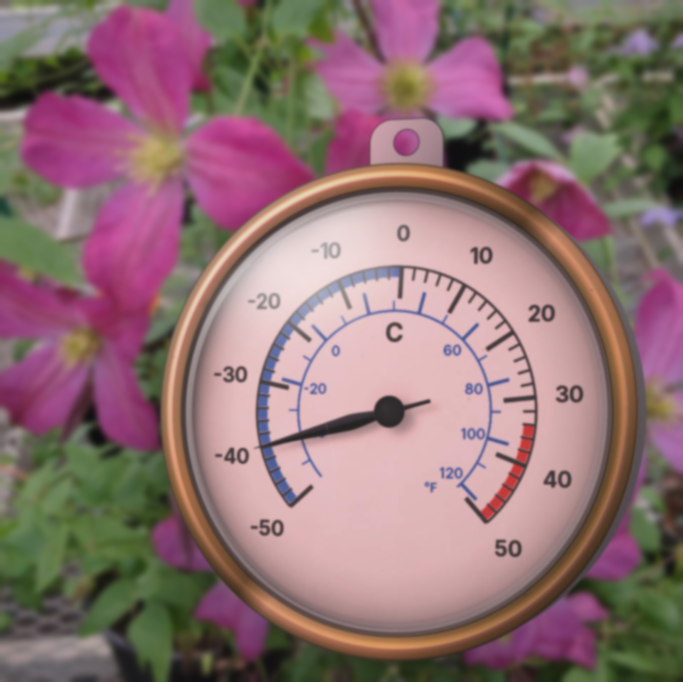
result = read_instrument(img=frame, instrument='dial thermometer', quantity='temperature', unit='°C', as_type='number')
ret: -40 °C
